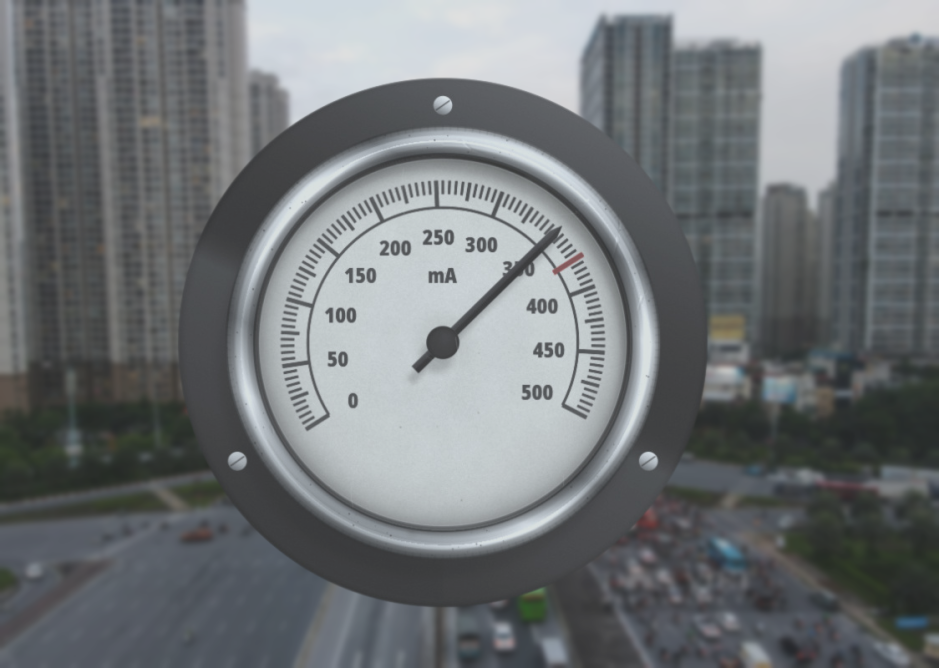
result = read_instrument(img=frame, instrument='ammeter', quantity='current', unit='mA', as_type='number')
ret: 350 mA
